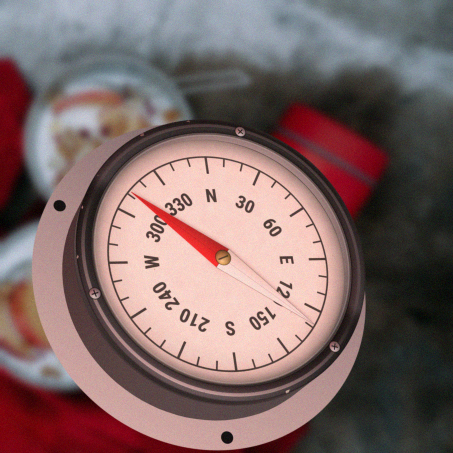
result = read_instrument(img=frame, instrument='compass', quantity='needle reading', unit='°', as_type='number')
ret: 310 °
